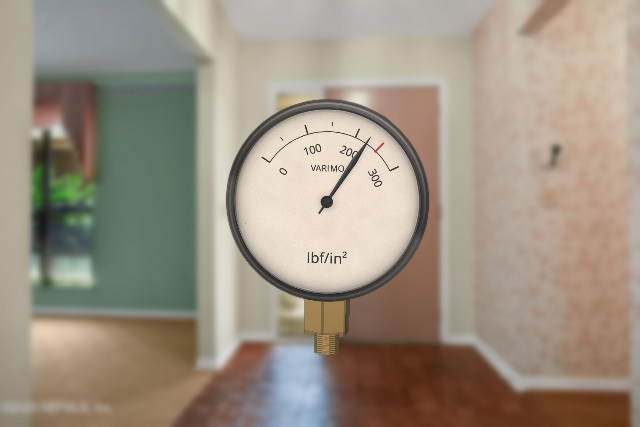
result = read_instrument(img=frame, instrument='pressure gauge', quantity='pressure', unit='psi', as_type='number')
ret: 225 psi
